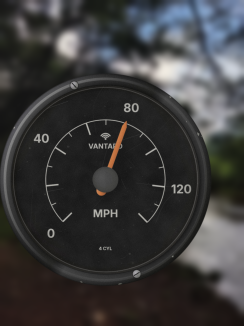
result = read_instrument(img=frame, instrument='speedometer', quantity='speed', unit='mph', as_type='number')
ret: 80 mph
